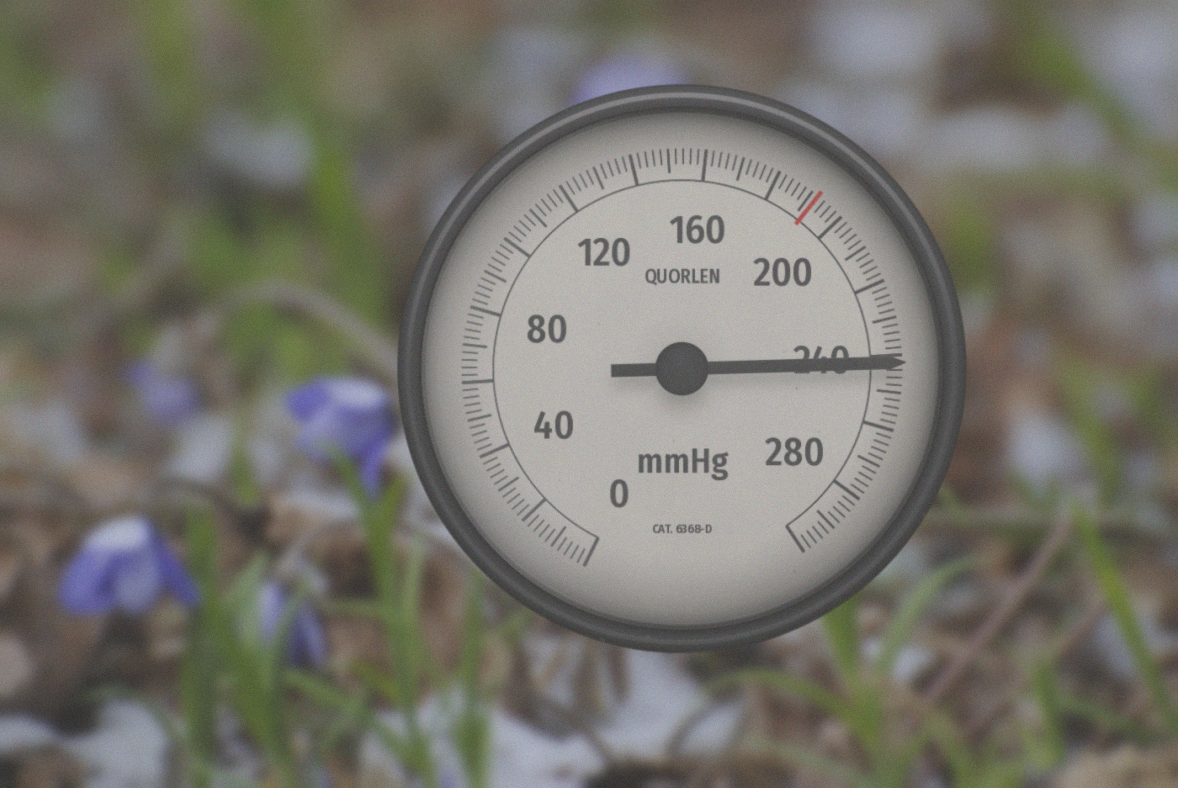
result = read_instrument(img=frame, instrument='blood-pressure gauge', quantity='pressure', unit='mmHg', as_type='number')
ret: 242 mmHg
